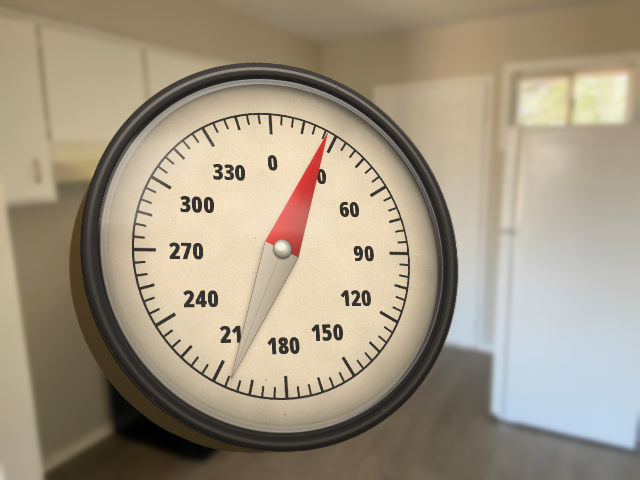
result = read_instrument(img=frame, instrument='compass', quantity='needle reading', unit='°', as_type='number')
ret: 25 °
